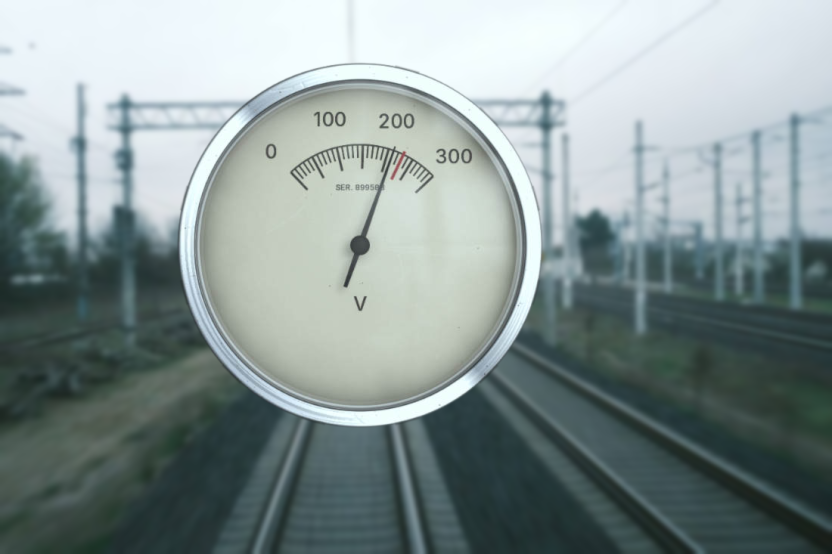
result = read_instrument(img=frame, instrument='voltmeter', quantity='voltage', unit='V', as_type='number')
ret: 210 V
